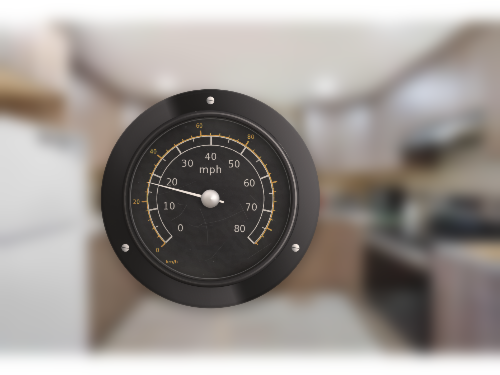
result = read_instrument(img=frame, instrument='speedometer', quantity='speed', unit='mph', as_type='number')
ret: 17.5 mph
